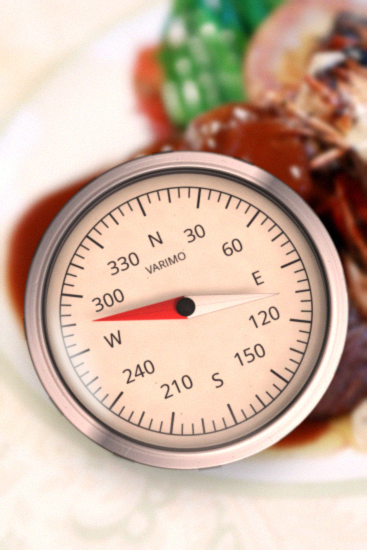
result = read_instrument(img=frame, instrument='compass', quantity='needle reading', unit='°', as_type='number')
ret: 285 °
